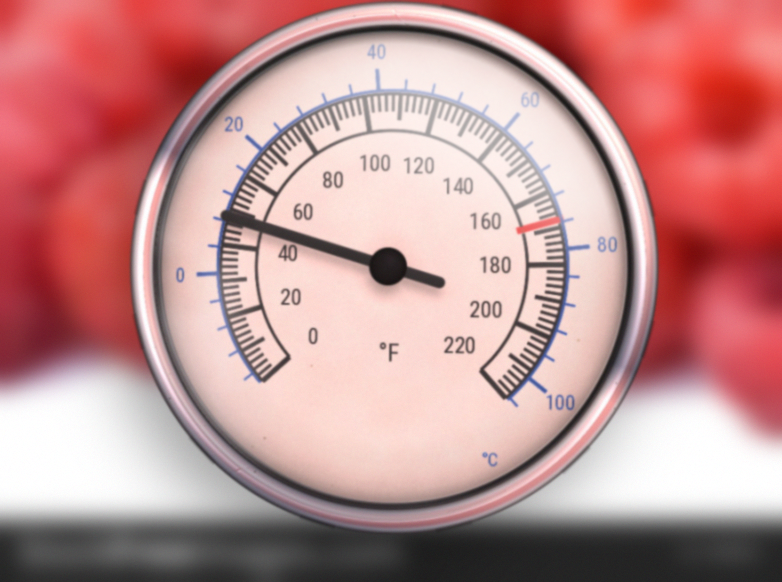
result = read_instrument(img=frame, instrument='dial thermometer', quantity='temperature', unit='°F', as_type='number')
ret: 48 °F
